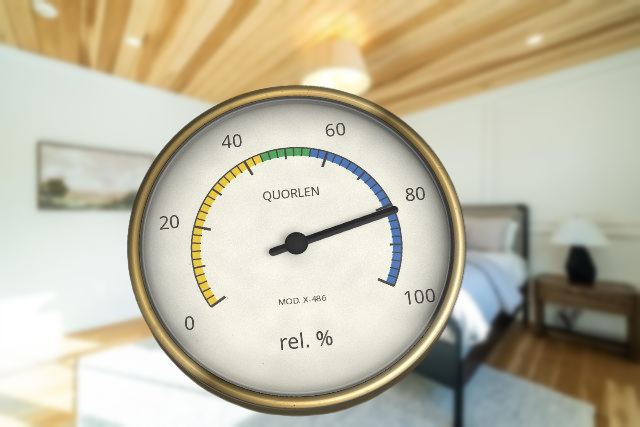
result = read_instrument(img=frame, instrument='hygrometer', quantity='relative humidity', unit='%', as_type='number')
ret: 82 %
